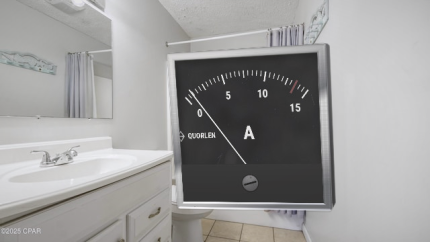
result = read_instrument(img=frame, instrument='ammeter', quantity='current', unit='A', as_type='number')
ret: 1 A
